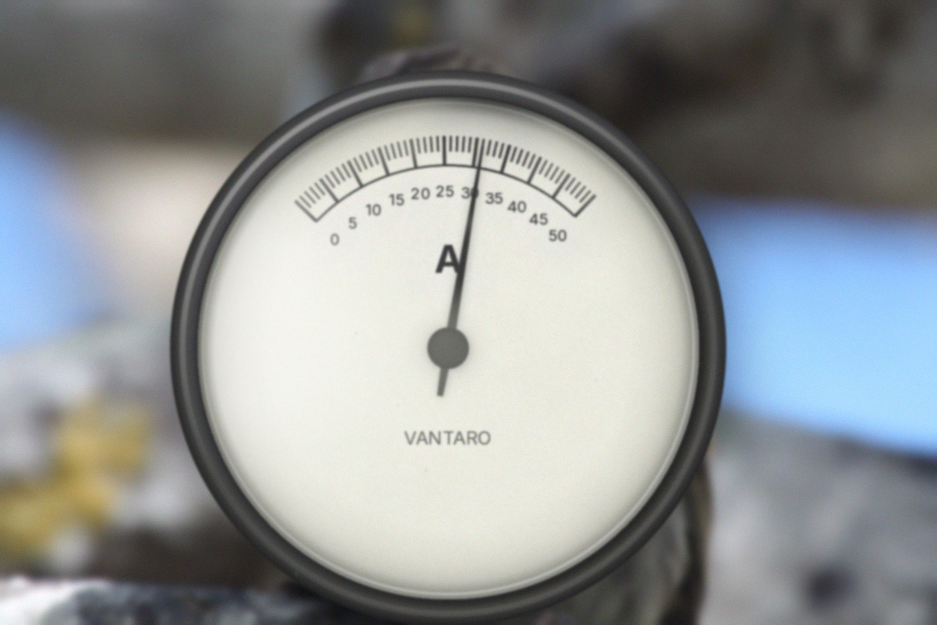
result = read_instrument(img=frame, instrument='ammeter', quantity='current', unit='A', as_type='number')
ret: 31 A
